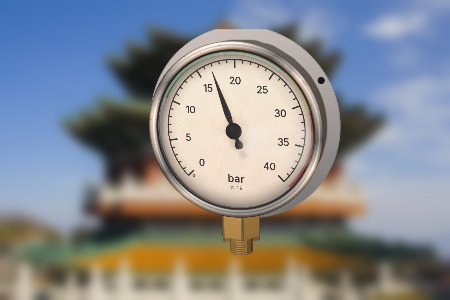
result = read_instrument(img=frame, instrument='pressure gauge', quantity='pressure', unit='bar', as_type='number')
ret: 17 bar
